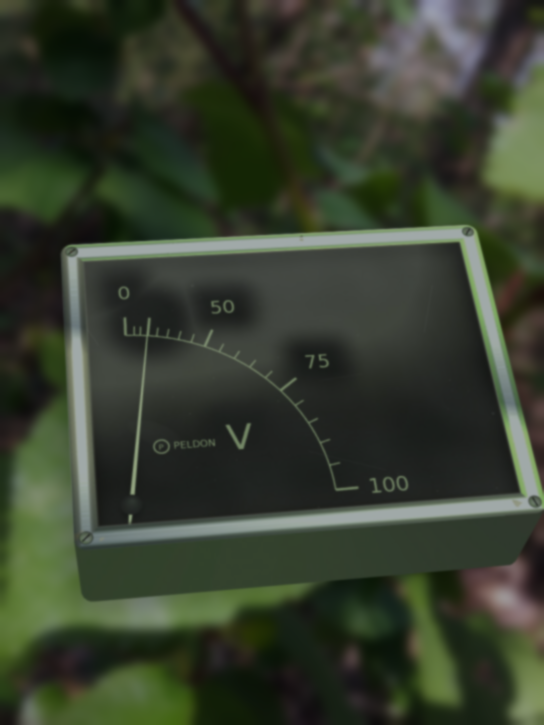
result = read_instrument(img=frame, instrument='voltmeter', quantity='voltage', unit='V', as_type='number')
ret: 25 V
